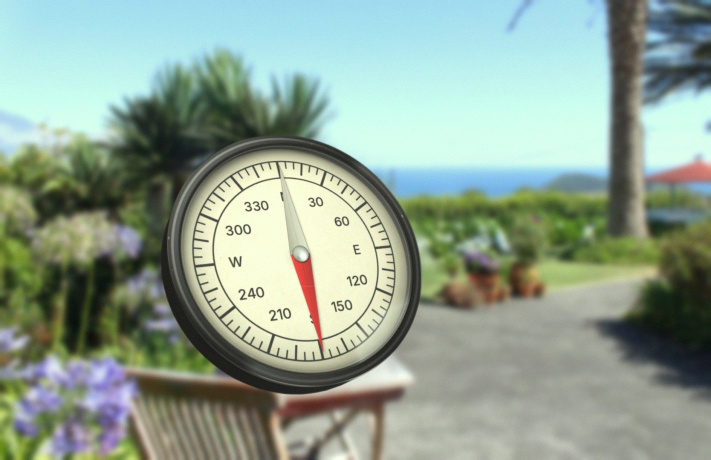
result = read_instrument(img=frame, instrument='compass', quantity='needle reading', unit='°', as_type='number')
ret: 180 °
